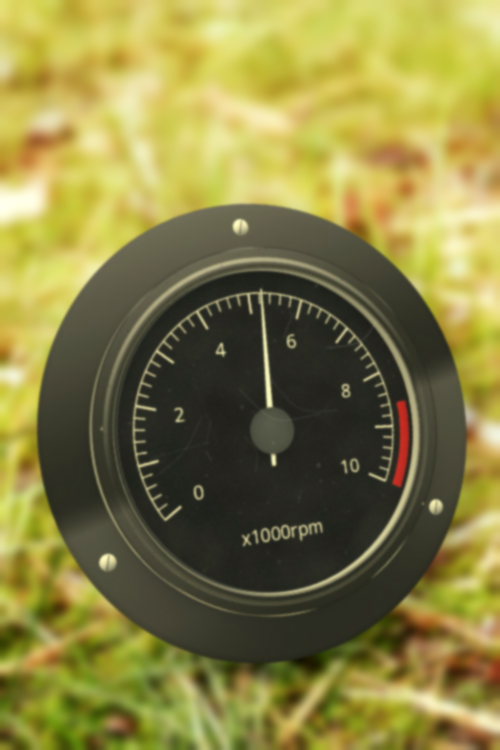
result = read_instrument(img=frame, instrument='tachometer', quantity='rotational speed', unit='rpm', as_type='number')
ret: 5200 rpm
